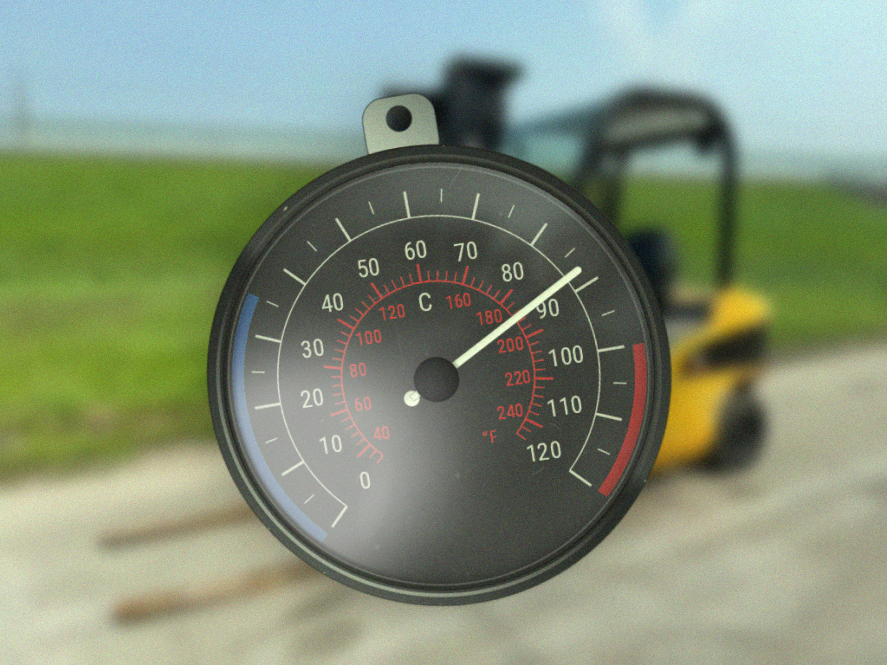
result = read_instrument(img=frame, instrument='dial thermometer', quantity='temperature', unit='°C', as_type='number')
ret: 87.5 °C
